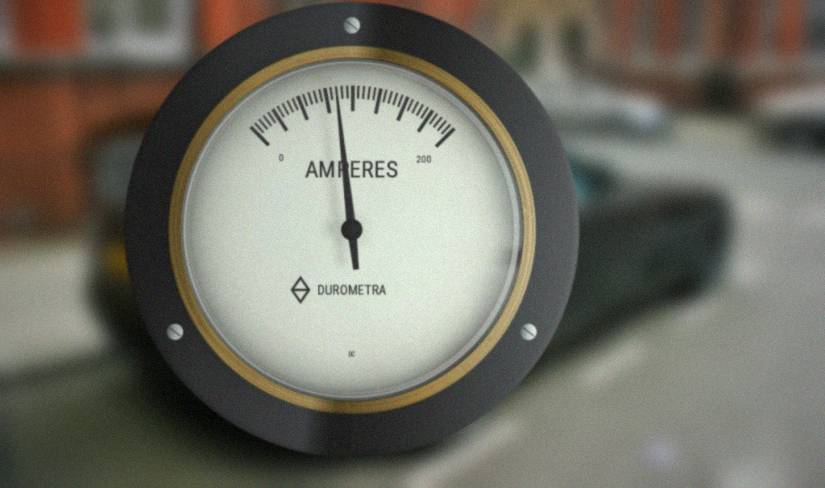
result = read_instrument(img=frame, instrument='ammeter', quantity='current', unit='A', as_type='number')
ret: 85 A
